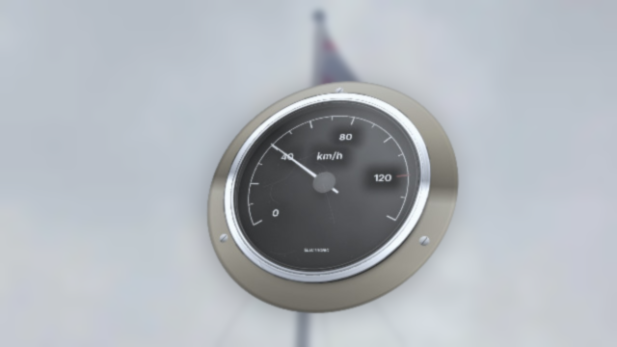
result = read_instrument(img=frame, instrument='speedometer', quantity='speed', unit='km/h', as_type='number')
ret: 40 km/h
